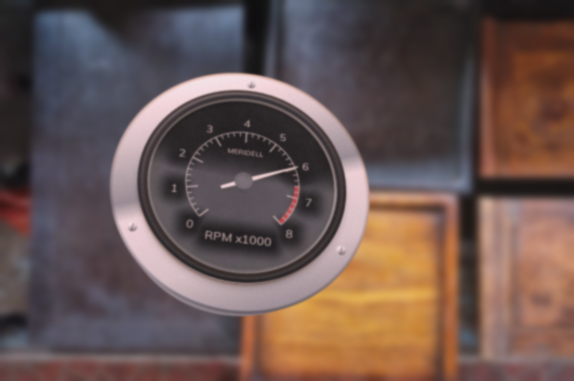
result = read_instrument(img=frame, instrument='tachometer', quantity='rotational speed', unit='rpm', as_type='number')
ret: 6000 rpm
